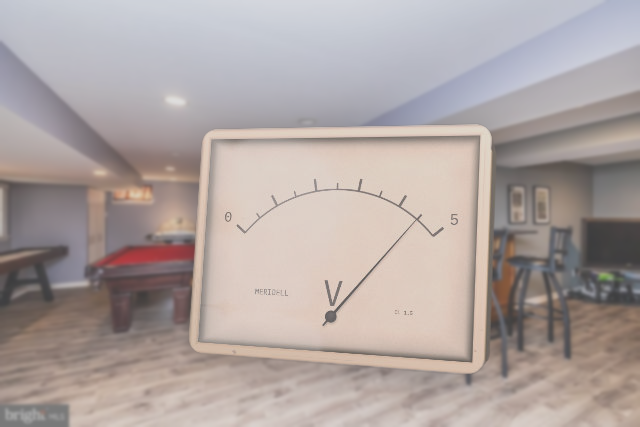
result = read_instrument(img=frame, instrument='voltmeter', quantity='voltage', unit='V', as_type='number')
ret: 4.5 V
